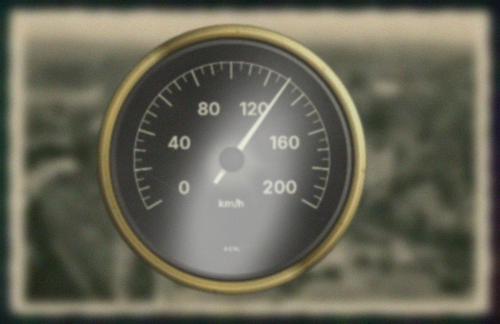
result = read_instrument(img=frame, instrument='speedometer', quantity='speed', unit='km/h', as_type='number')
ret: 130 km/h
